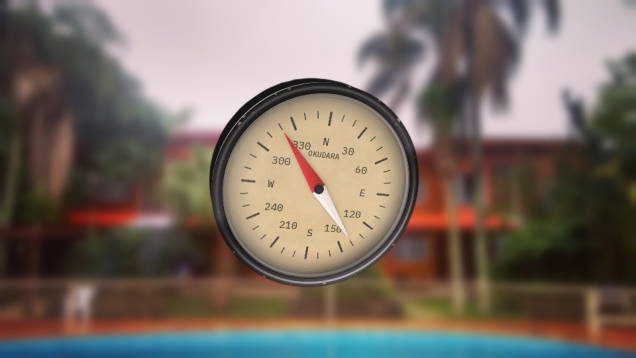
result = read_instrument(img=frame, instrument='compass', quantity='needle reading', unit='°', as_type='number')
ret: 320 °
